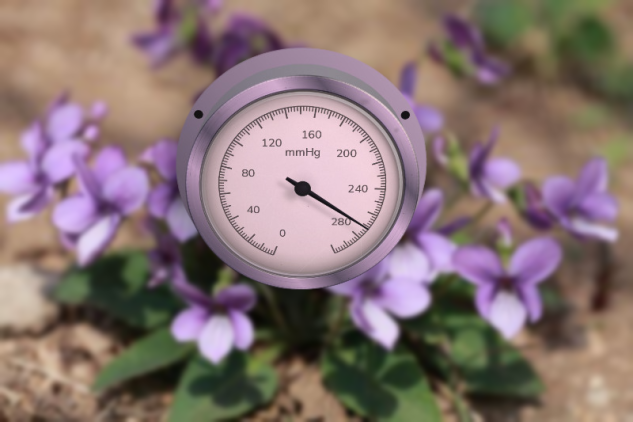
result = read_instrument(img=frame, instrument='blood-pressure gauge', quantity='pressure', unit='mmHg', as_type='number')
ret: 270 mmHg
